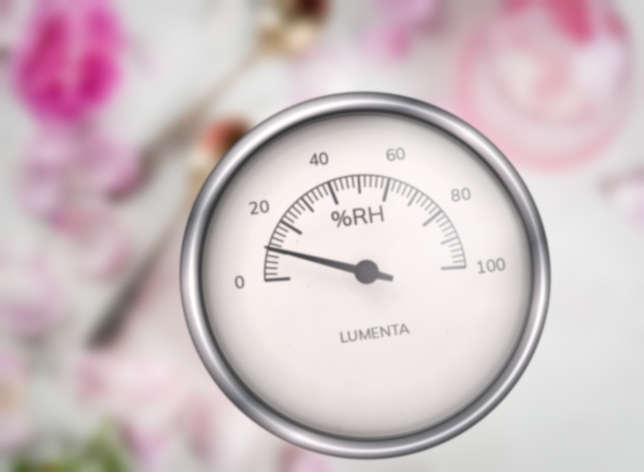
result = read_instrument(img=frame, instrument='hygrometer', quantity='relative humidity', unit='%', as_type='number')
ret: 10 %
